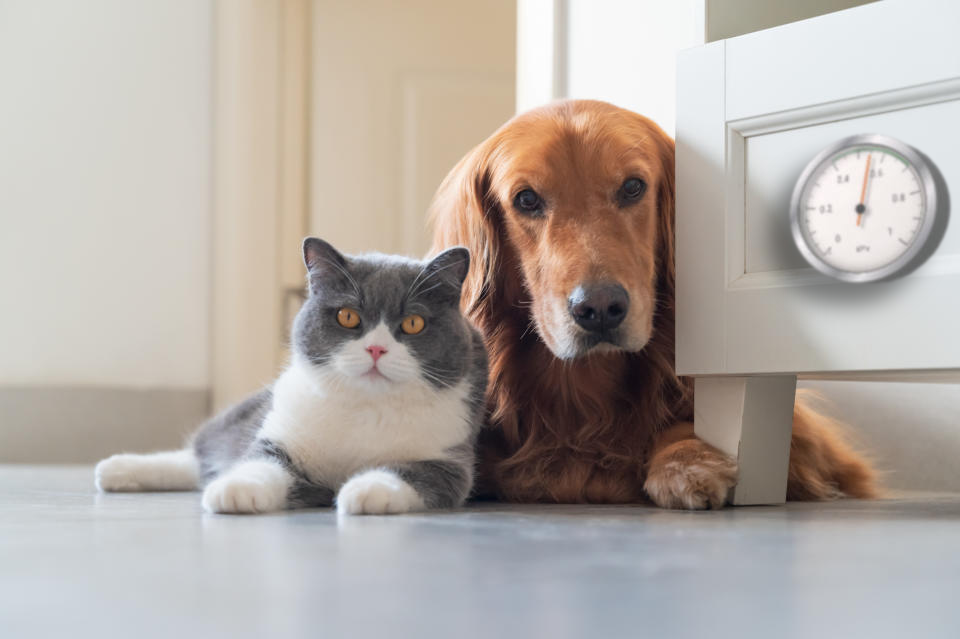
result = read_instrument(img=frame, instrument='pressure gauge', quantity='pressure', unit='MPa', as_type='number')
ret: 0.55 MPa
